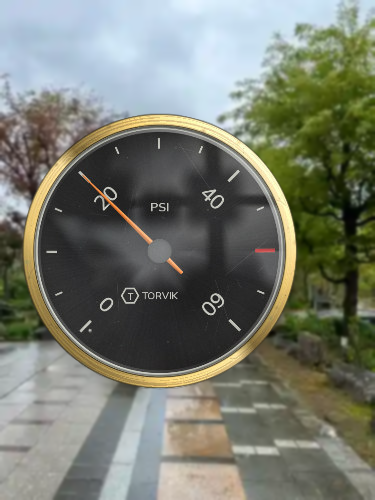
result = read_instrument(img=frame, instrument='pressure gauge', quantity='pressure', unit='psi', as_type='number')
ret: 20 psi
